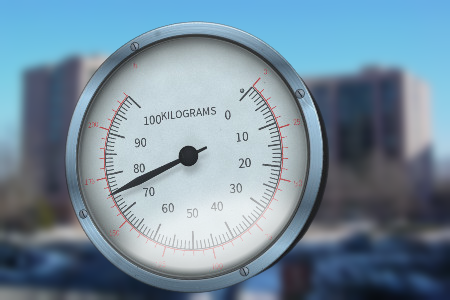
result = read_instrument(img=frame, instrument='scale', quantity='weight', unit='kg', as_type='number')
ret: 75 kg
